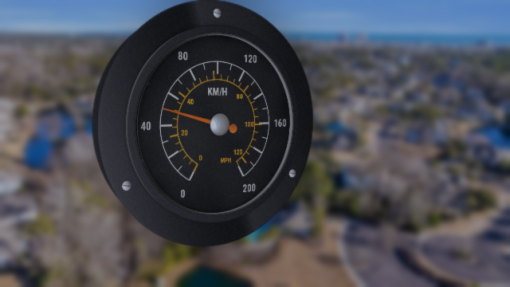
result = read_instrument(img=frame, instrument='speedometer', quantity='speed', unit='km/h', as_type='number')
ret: 50 km/h
